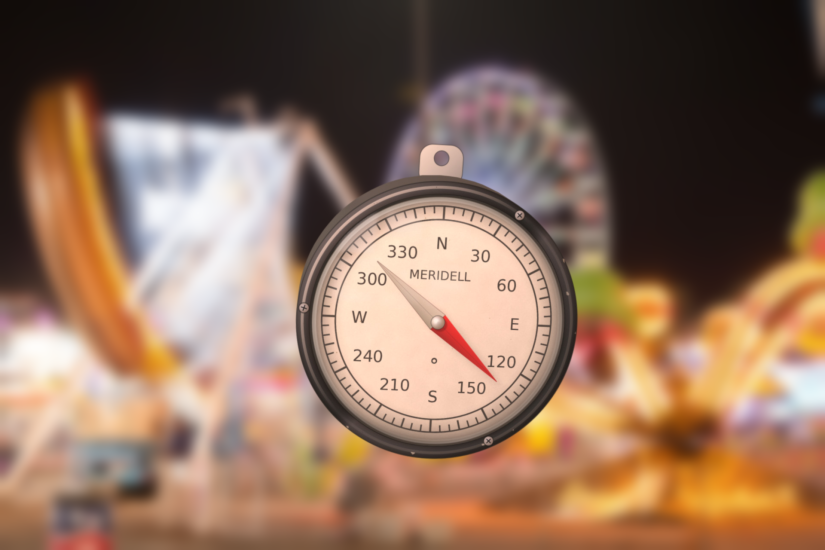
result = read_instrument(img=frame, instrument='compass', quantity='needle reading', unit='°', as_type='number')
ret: 132.5 °
